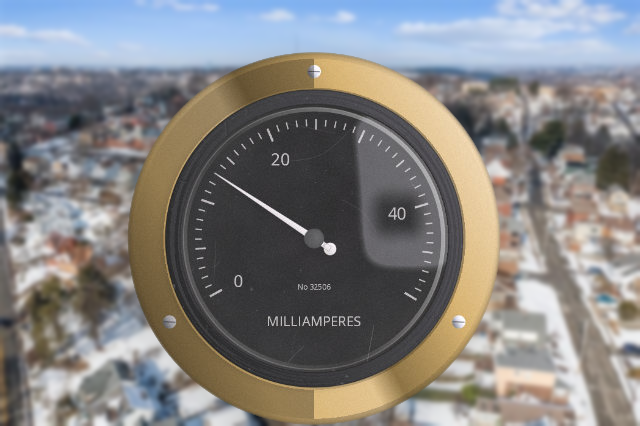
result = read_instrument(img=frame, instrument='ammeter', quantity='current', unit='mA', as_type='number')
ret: 13 mA
